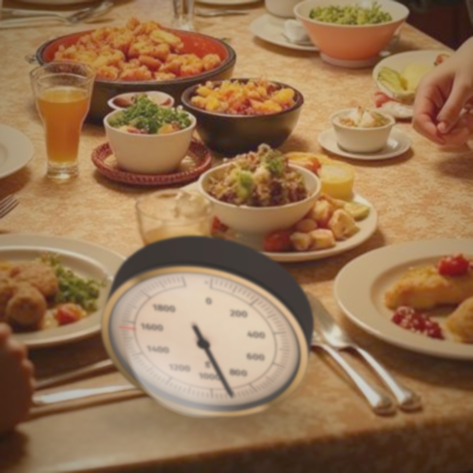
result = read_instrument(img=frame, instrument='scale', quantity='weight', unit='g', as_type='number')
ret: 900 g
